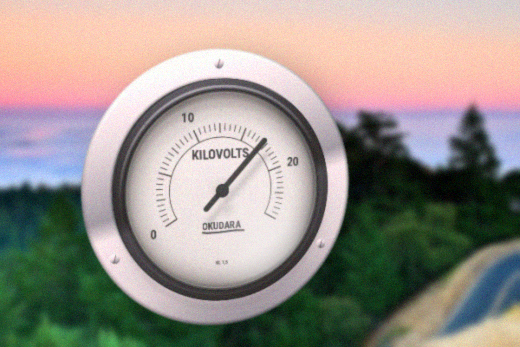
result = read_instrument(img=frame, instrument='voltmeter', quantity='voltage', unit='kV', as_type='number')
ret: 17 kV
